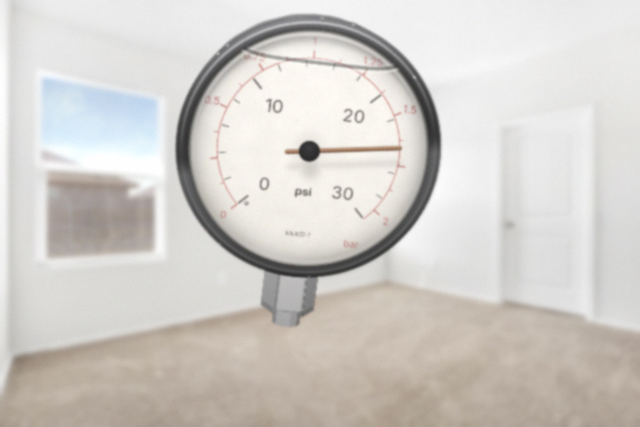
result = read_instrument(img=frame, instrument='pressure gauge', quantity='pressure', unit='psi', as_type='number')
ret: 24 psi
